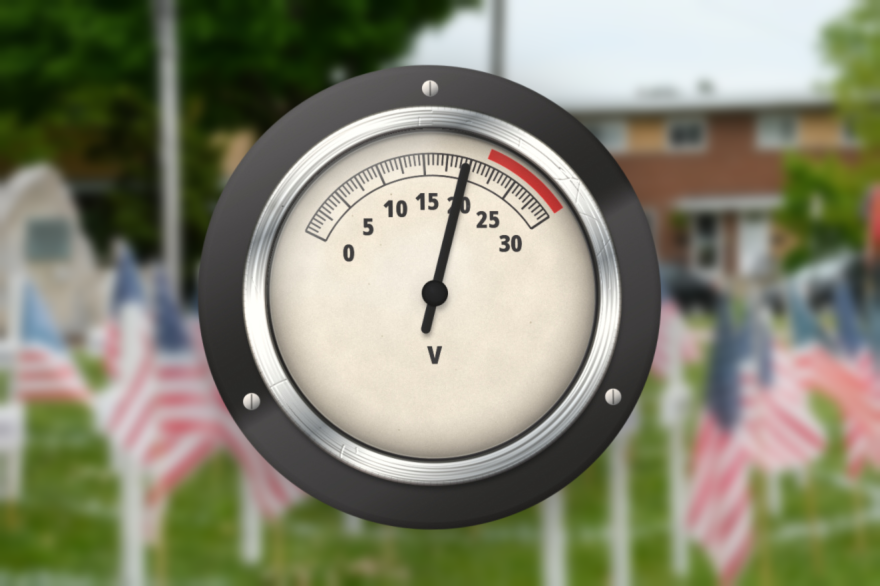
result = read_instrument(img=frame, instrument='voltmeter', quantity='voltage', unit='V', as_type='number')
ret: 19.5 V
